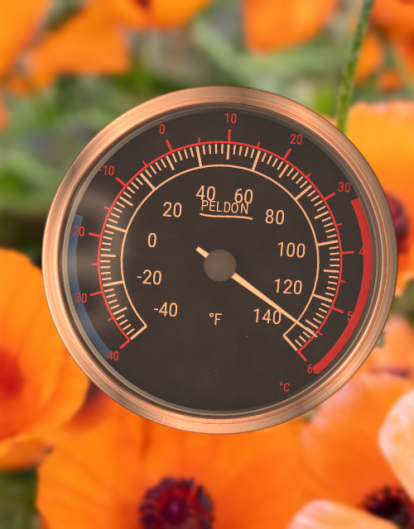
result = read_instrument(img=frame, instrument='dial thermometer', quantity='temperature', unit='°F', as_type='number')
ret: 132 °F
